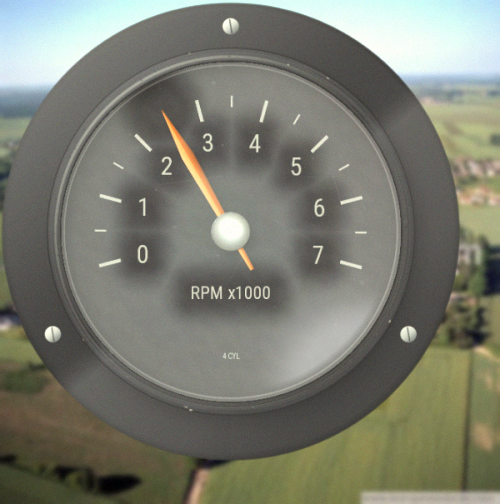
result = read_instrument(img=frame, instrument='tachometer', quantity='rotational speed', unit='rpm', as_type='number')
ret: 2500 rpm
